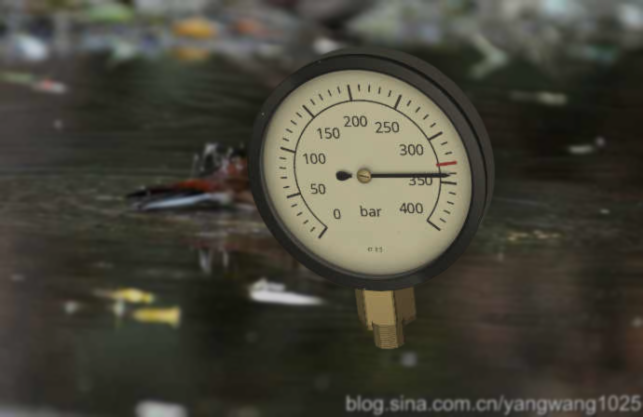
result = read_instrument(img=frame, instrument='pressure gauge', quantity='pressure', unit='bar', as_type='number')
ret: 340 bar
